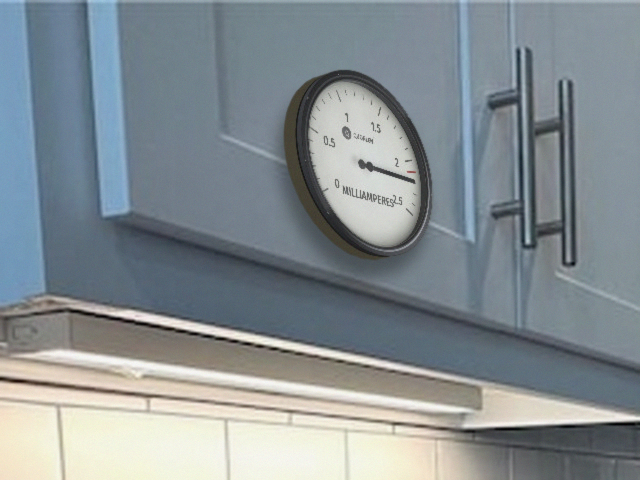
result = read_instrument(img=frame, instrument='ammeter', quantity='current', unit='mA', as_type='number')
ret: 2.2 mA
